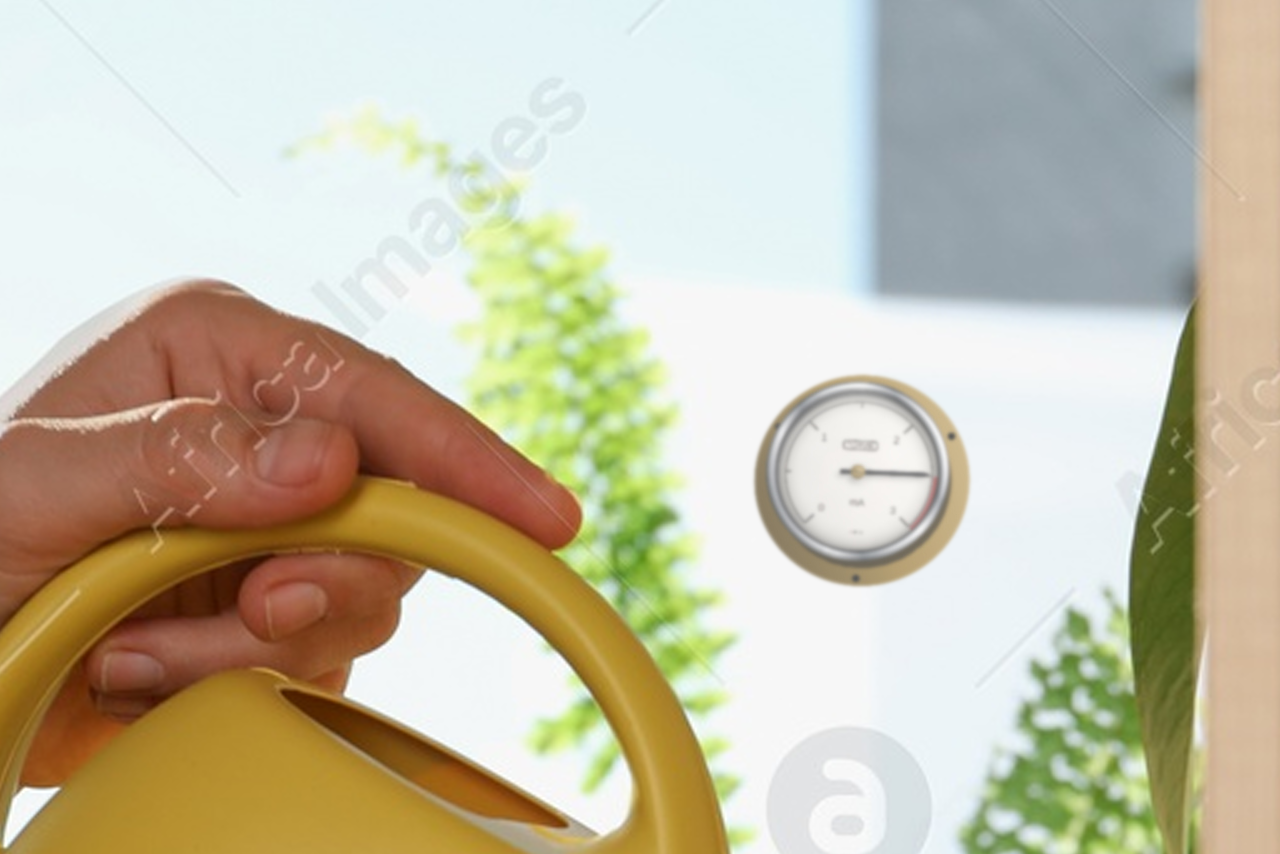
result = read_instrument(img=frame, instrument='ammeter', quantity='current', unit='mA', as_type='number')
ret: 2.5 mA
